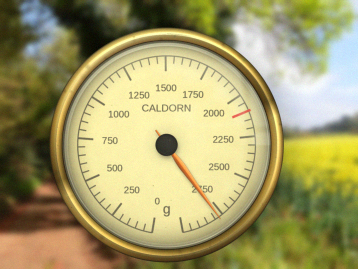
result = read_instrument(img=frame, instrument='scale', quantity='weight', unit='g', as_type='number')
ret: 2775 g
